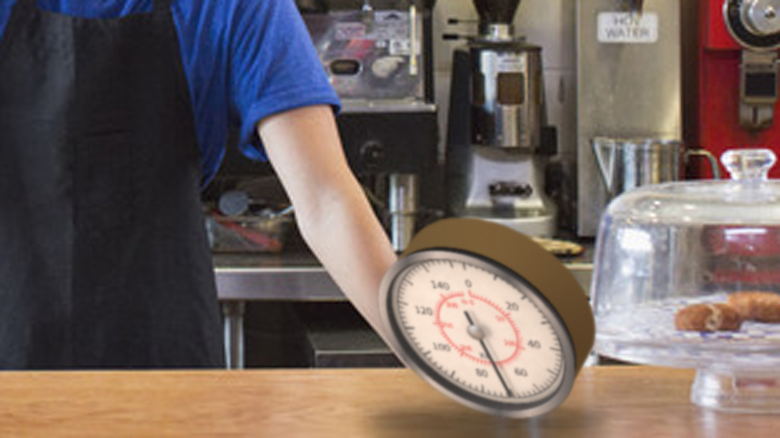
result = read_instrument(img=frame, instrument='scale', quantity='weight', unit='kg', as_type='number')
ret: 70 kg
